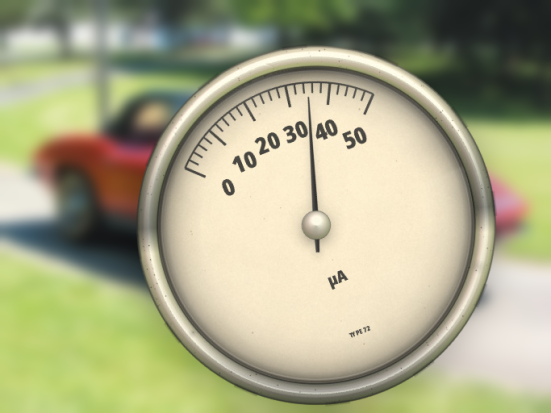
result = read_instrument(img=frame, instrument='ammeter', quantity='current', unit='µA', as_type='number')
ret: 35 µA
